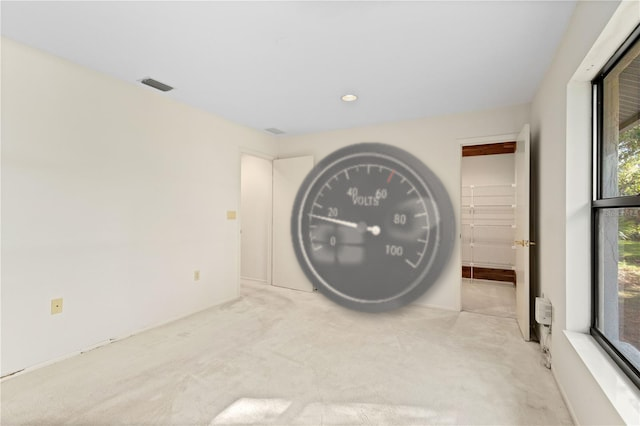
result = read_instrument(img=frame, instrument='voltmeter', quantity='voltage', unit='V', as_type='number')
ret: 15 V
